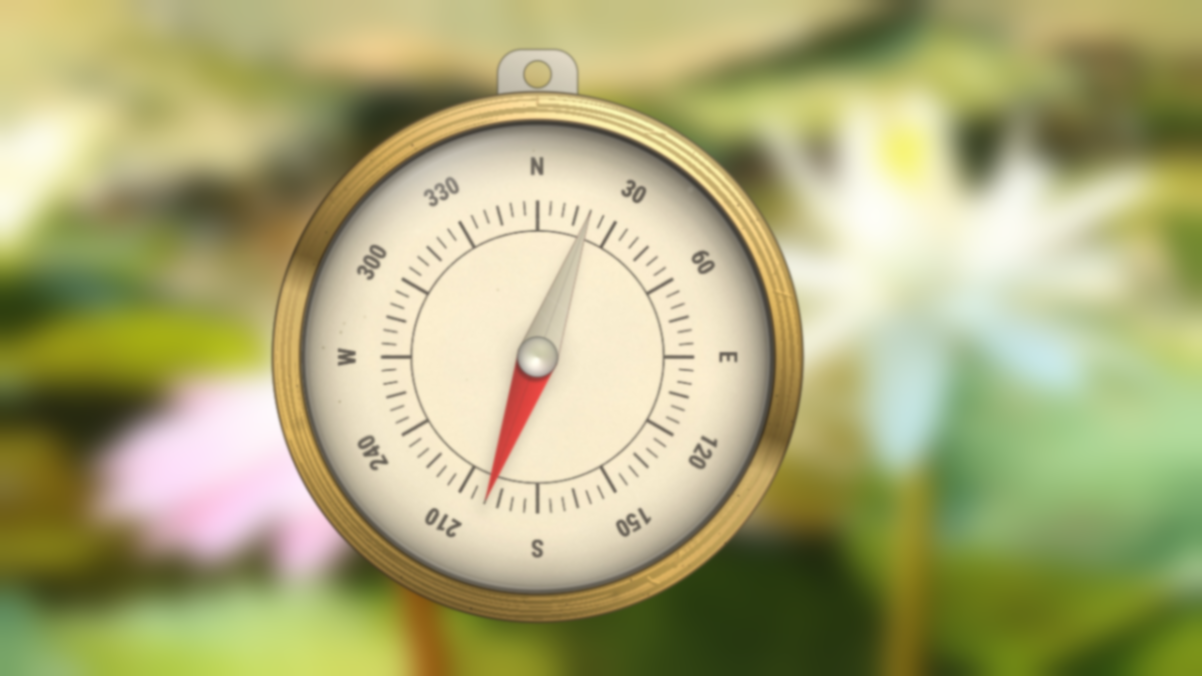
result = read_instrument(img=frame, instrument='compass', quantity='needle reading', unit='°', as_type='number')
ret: 200 °
